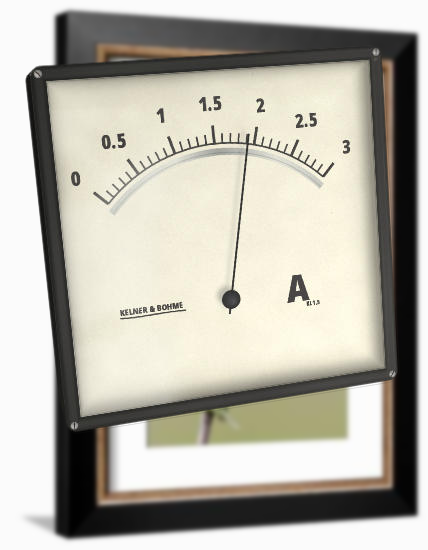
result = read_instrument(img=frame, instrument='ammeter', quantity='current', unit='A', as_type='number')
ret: 1.9 A
